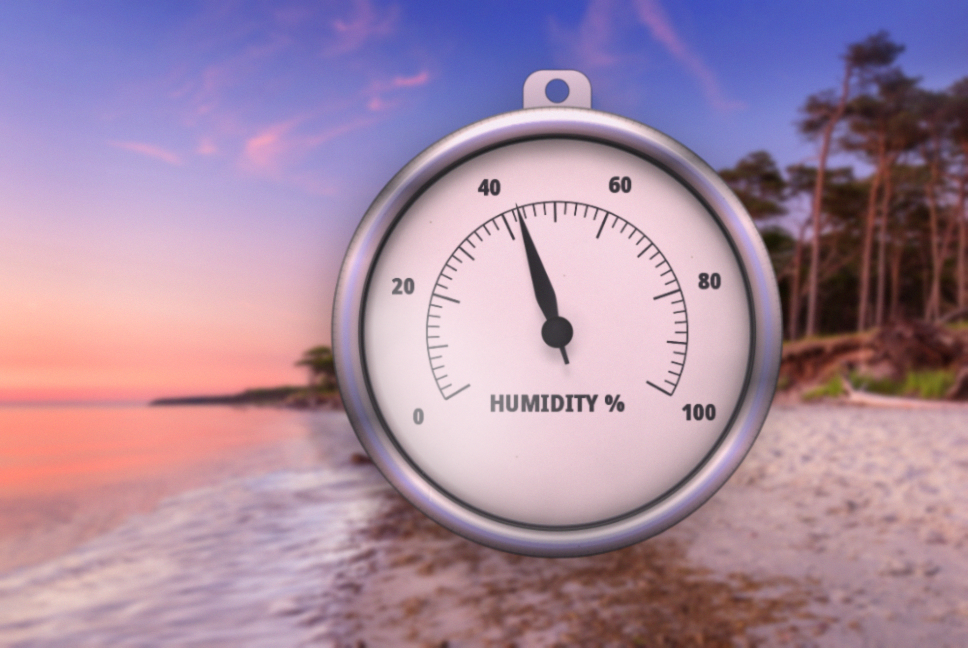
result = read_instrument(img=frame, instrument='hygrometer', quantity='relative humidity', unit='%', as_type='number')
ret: 43 %
